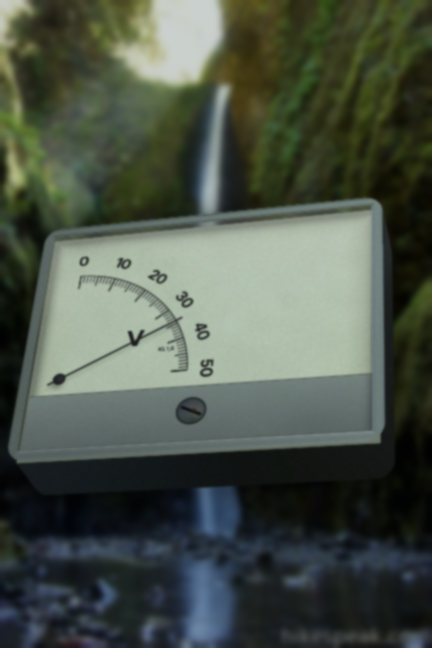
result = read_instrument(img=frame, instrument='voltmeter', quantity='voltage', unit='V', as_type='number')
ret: 35 V
